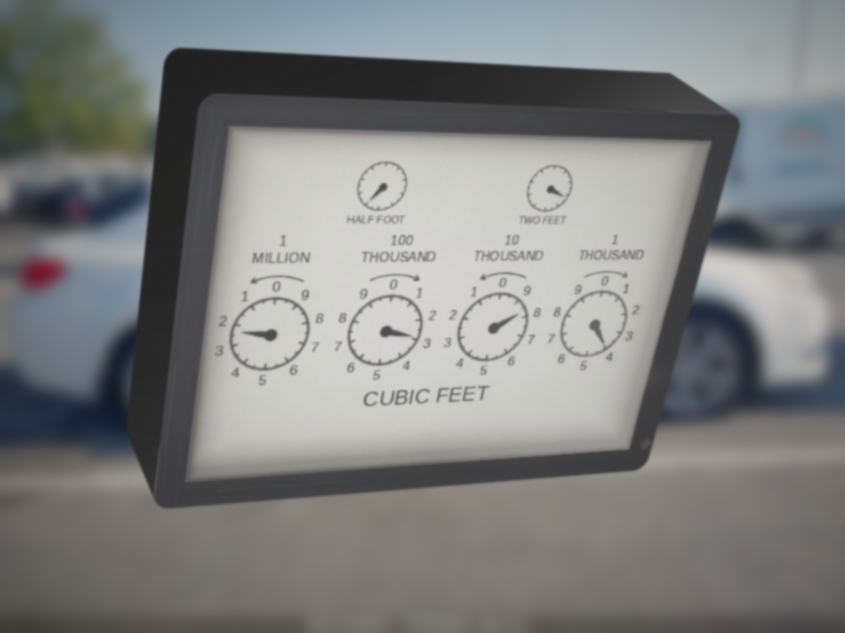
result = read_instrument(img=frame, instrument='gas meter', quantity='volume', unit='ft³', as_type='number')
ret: 228400 ft³
